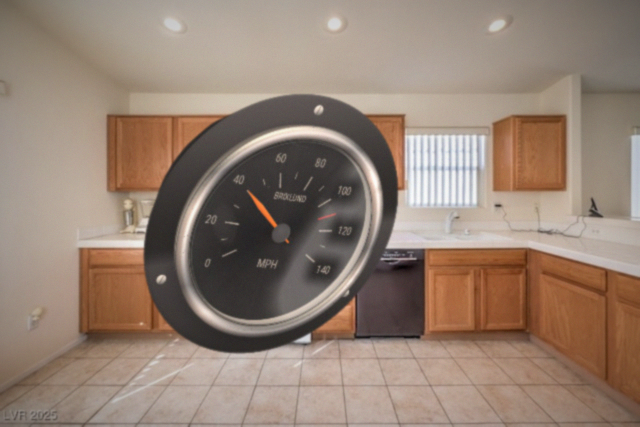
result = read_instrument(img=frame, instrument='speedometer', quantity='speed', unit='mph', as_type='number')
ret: 40 mph
